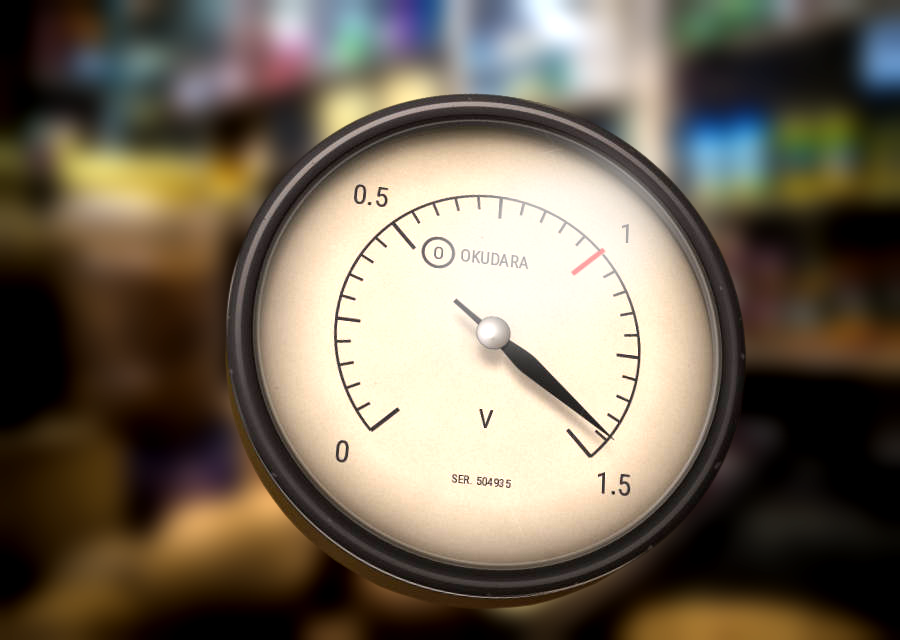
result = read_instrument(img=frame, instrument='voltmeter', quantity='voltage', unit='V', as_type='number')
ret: 1.45 V
